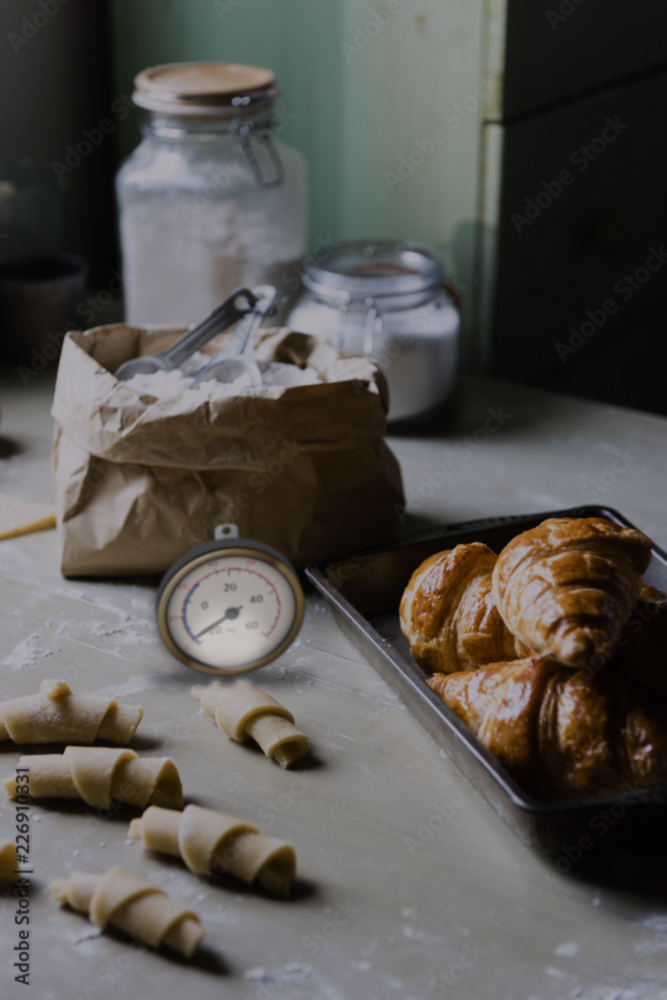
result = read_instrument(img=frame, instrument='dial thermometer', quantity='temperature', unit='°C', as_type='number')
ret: -16 °C
